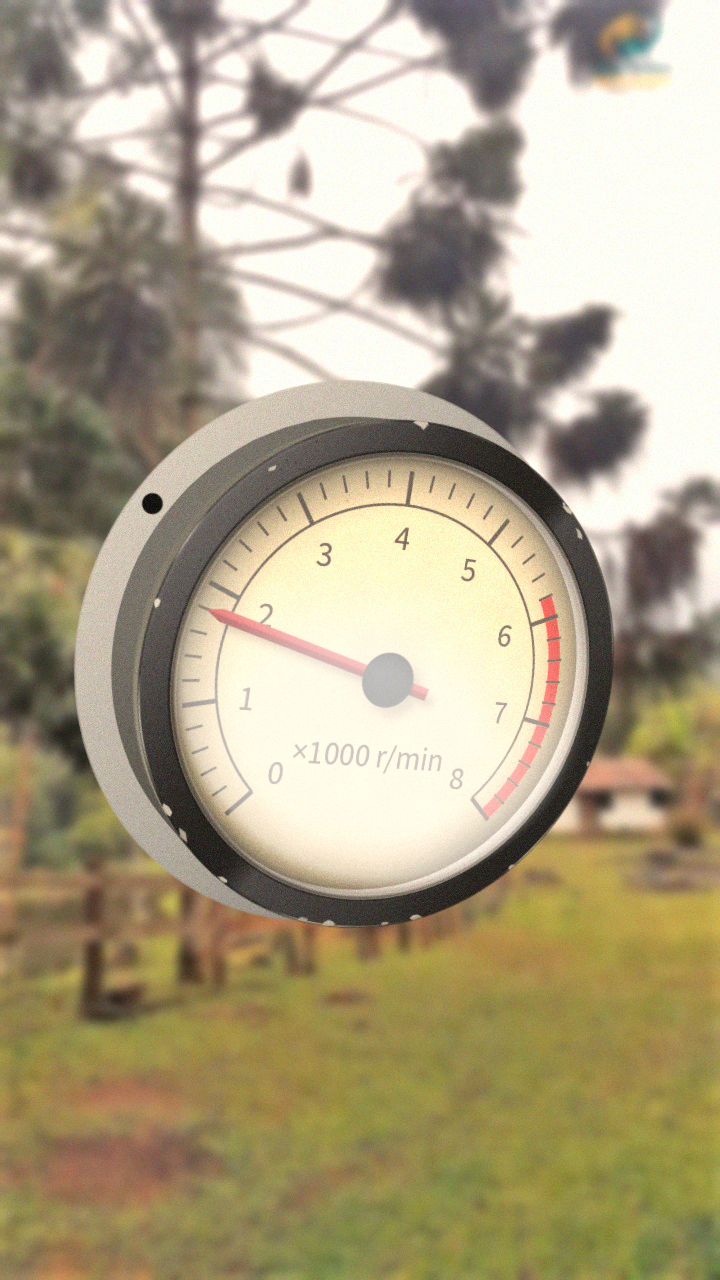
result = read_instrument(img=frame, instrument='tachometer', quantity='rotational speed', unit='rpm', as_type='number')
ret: 1800 rpm
